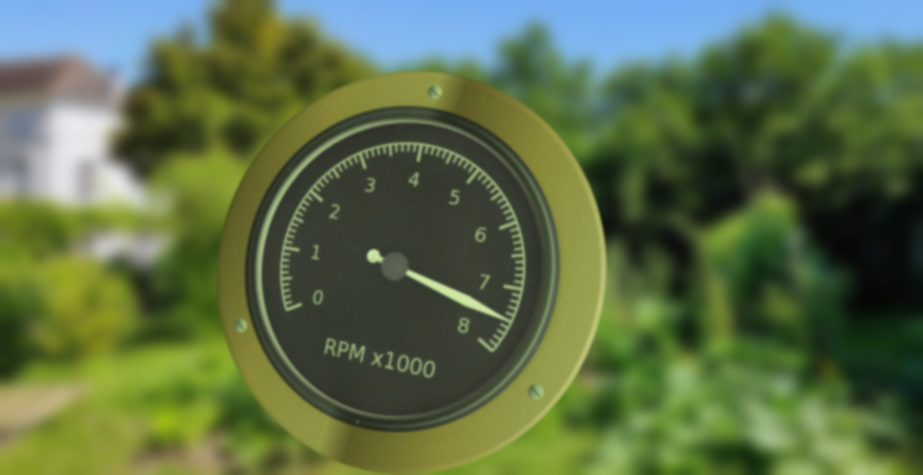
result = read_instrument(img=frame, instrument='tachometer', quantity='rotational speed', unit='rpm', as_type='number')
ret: 7500 rpm
